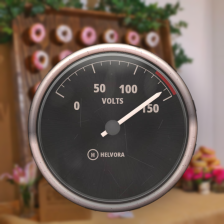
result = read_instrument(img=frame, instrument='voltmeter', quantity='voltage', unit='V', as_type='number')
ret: 140 V
